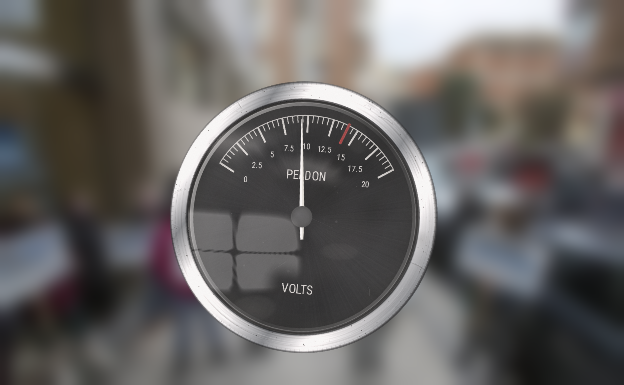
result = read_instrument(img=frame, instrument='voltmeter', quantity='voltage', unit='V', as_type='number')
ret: 9.5 V
